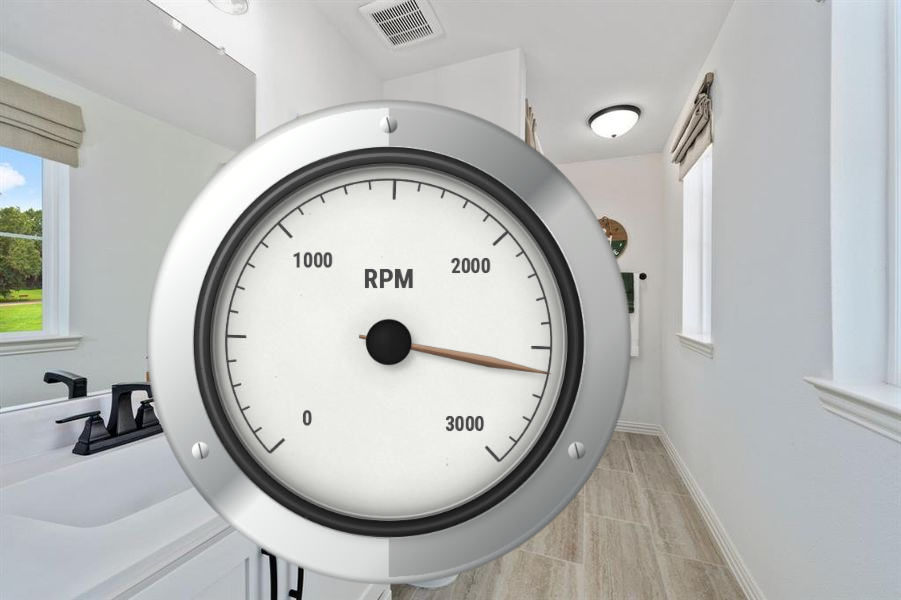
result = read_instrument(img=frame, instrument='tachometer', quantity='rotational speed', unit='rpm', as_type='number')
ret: 2600 rpm
